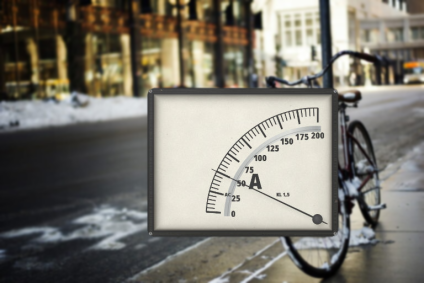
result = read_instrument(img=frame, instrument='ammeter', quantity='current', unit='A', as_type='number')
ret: 50 A
